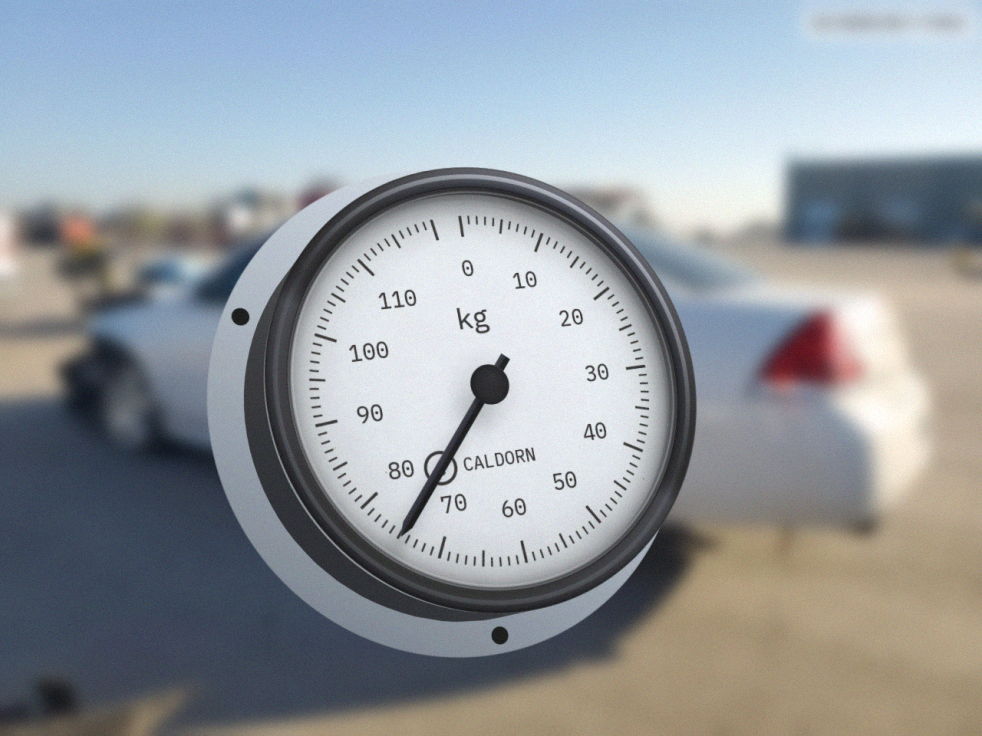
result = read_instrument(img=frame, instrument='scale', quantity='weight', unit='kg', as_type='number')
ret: 75 kg
